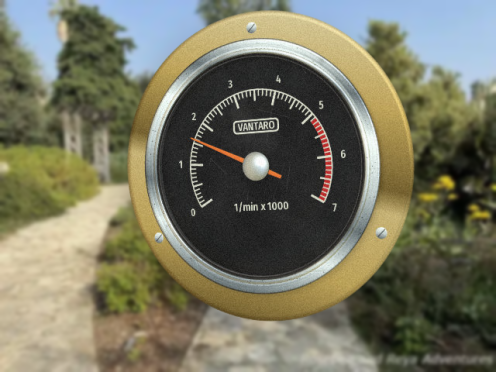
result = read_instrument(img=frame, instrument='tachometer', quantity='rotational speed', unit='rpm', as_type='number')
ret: 1600 rpm
